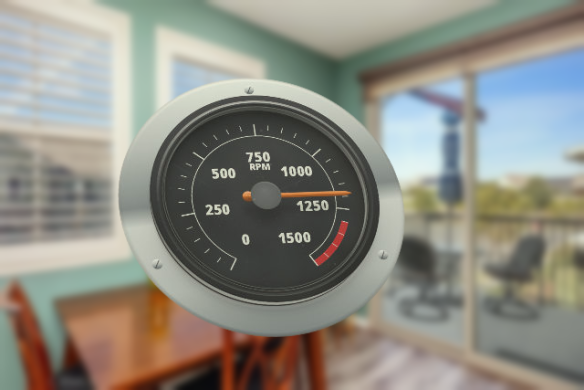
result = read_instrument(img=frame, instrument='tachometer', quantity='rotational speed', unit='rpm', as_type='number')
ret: 1200 rpm
